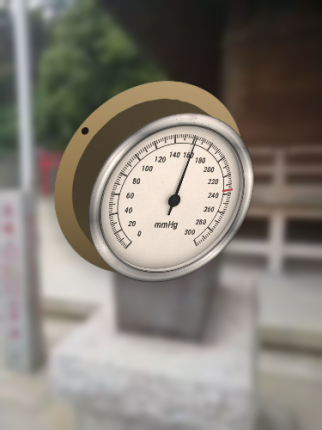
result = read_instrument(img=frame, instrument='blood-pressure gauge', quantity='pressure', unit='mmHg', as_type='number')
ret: 160 mmHg
